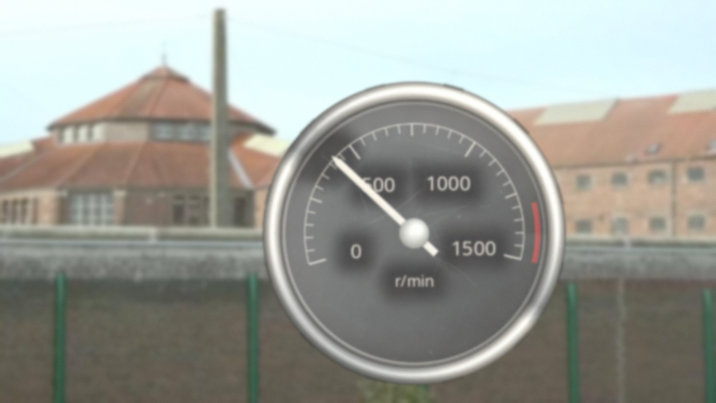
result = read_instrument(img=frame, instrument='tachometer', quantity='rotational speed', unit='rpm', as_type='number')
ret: 425 rpm
